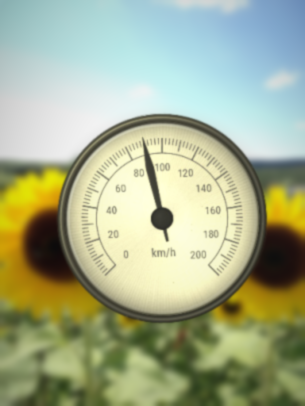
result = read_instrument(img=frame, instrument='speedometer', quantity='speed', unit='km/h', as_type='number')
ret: 90 km/h
